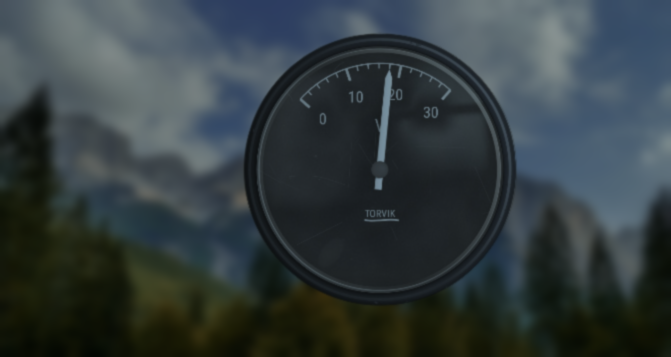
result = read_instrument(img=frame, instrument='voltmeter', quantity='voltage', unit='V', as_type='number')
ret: 18 V
